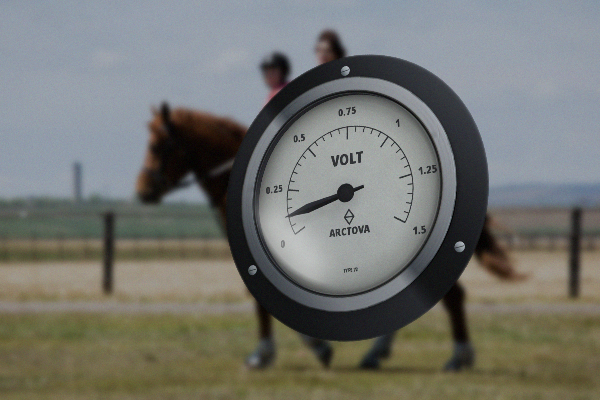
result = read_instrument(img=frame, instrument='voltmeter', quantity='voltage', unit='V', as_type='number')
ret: 0.1 V
